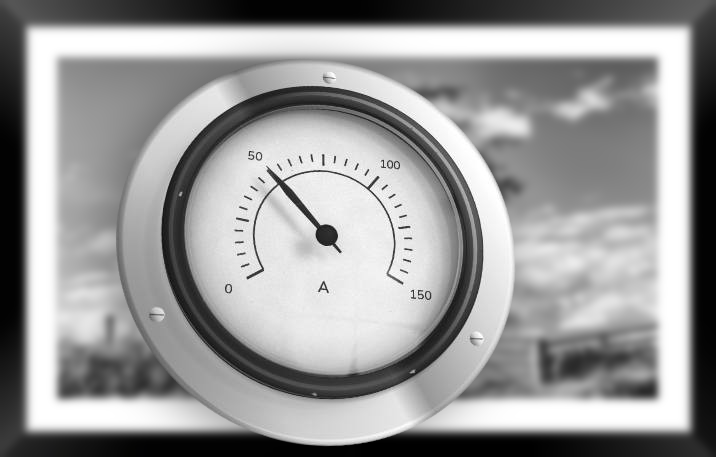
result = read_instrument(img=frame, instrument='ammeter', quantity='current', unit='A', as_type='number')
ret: 50 A
